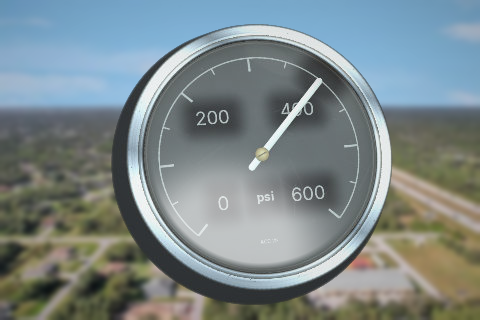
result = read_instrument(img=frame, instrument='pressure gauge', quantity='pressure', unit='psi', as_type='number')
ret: 400 psi
